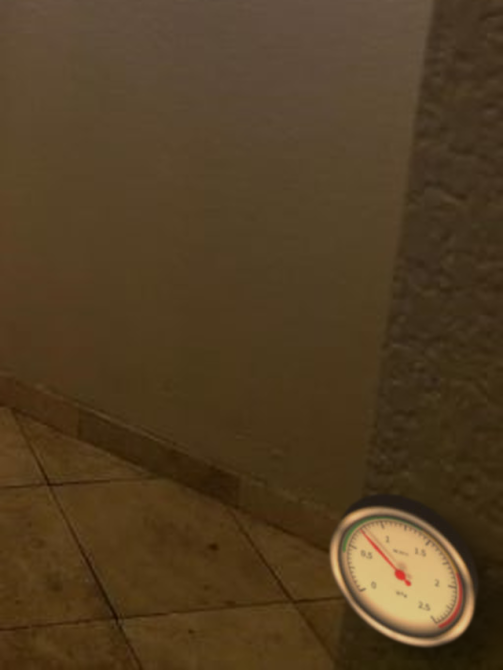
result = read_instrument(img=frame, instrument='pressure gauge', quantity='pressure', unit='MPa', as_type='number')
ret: 0.75 MPa
